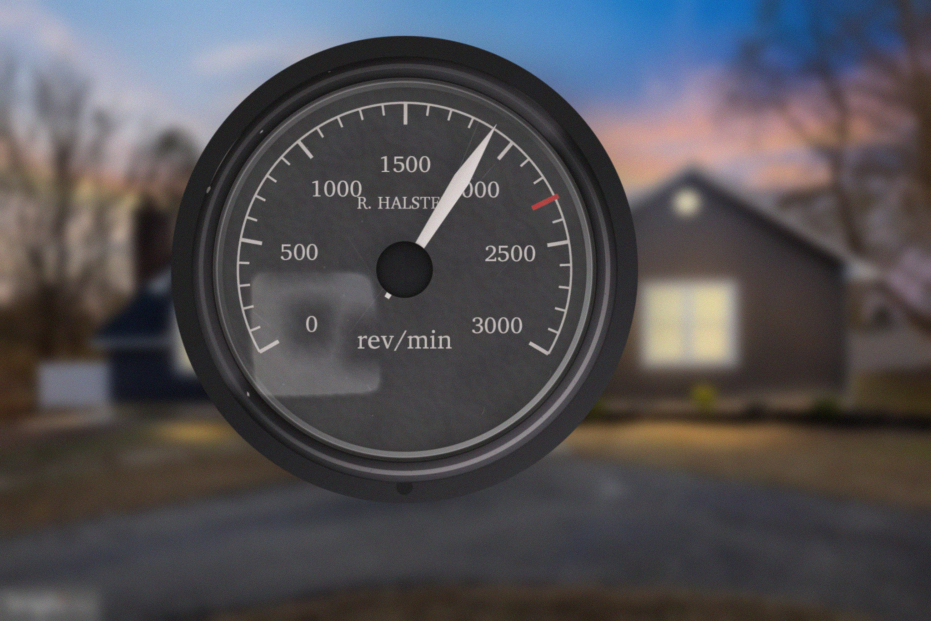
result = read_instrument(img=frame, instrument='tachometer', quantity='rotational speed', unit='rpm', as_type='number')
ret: 1900 rpm
